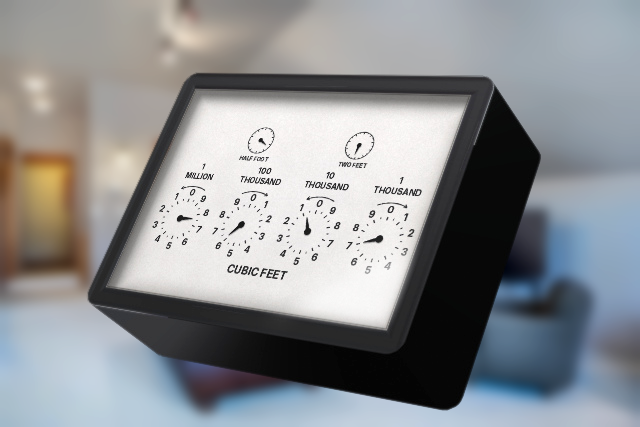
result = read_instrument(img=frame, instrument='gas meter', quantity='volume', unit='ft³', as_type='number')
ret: 760700 ft³
